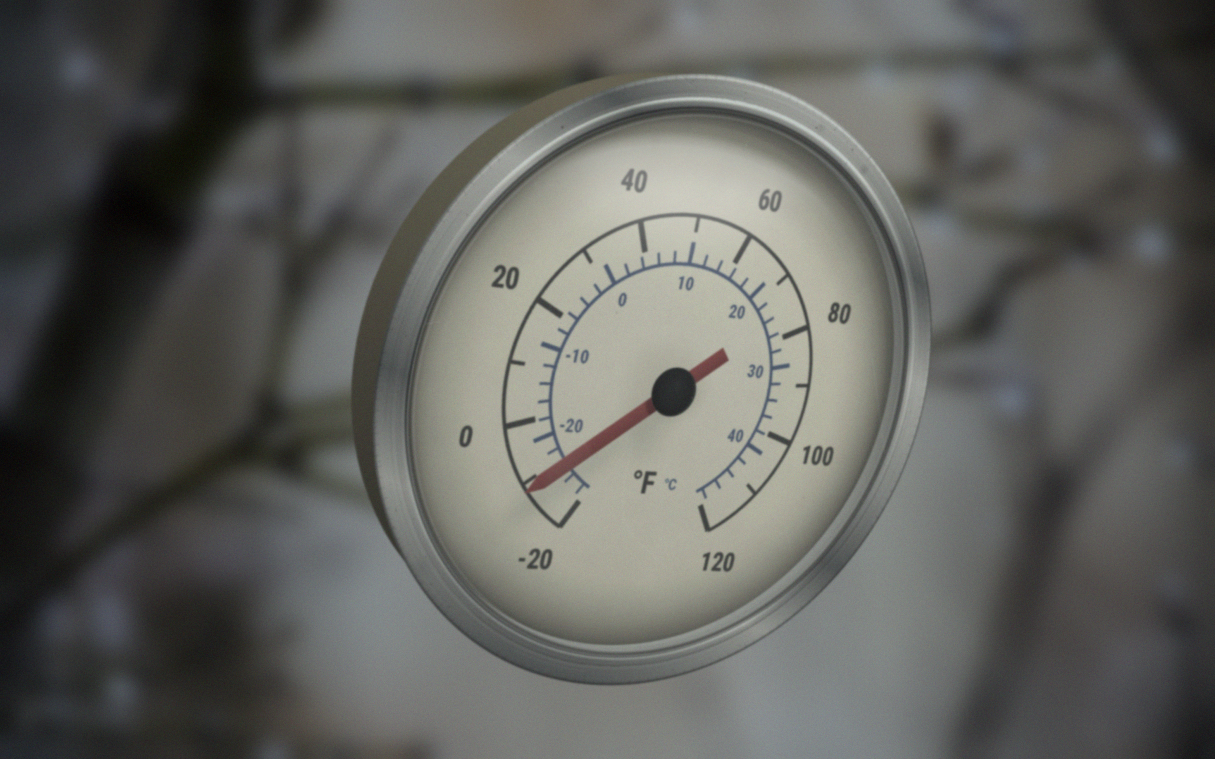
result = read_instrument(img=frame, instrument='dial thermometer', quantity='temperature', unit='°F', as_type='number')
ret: -10 °F
